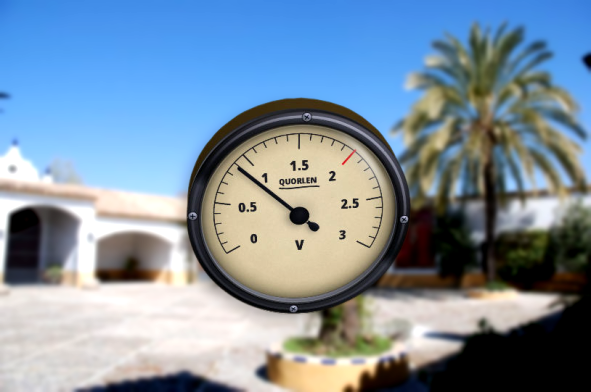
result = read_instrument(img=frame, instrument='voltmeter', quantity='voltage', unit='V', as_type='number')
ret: 0.9 V
